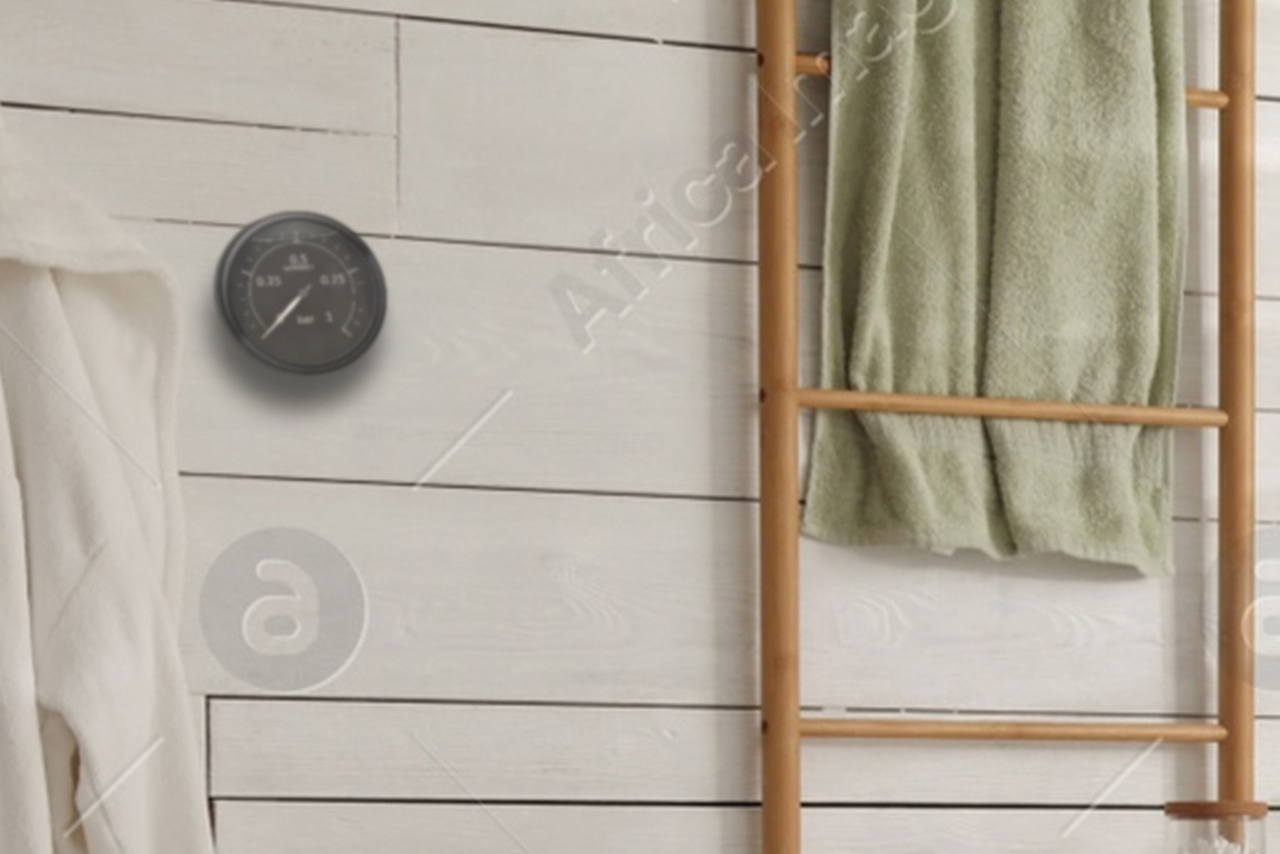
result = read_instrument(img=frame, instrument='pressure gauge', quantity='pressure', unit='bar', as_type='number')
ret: 0 bar
